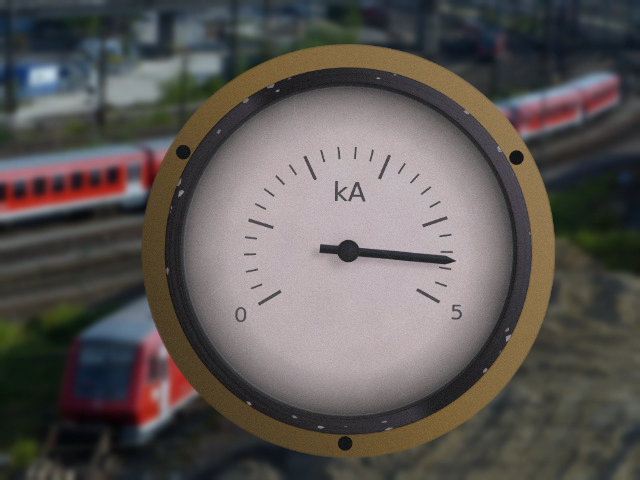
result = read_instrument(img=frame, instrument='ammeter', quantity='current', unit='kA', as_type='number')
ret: 4.5 kA
